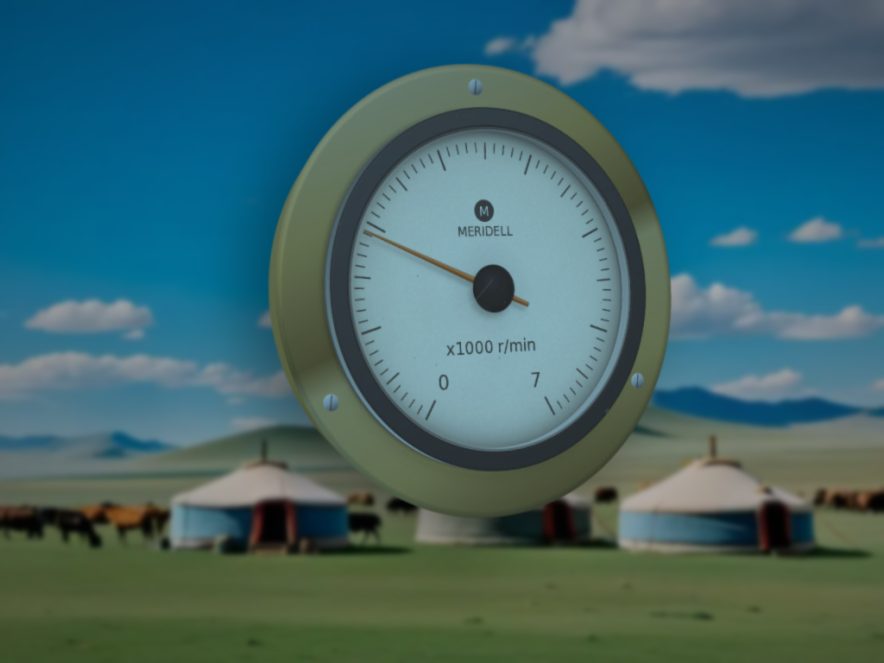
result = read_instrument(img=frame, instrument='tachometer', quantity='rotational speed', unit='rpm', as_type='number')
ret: 1900 rpm
